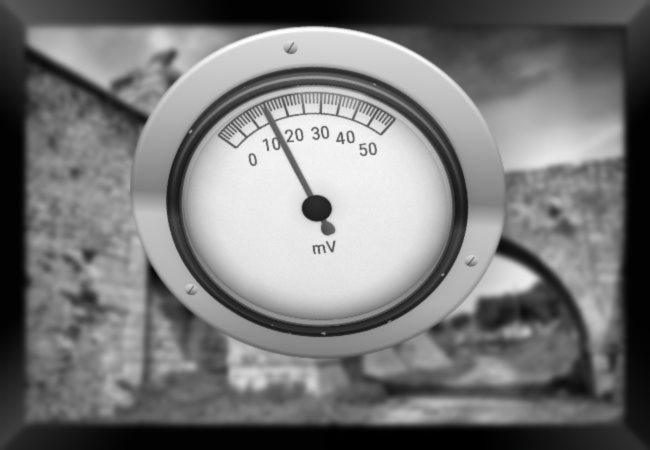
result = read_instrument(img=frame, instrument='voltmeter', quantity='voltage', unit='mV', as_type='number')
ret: 15 mV
